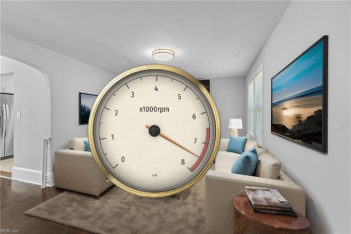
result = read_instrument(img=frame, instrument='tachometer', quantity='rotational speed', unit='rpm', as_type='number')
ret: 7500 rpm
